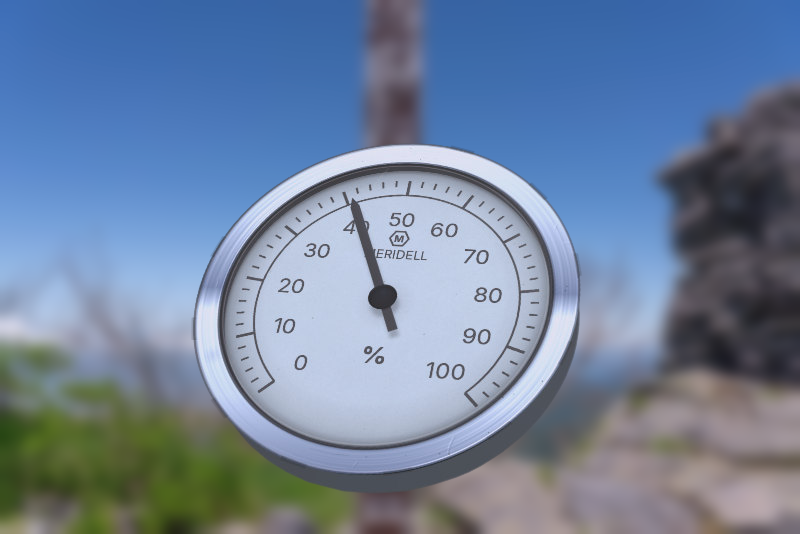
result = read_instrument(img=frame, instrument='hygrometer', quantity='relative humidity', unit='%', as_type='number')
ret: 41 %
